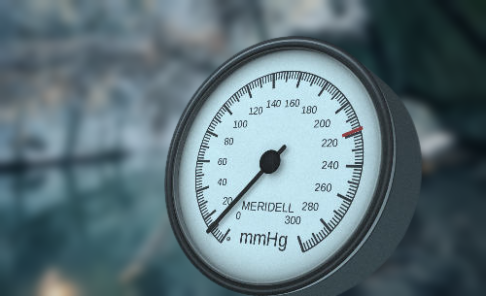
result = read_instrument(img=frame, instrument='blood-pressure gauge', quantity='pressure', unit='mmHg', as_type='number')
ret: 10 mmHg
